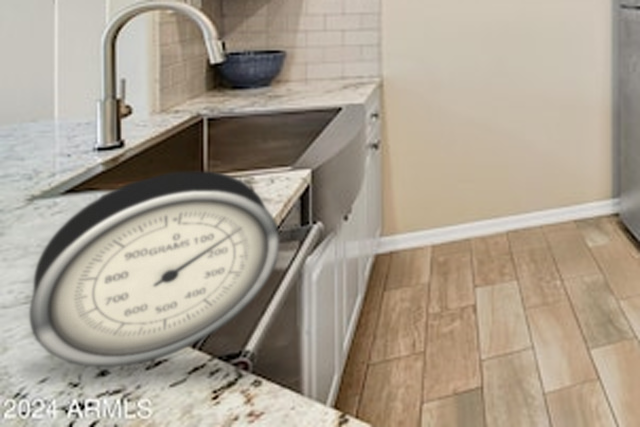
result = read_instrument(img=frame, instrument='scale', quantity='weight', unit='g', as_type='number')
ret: 150 g
